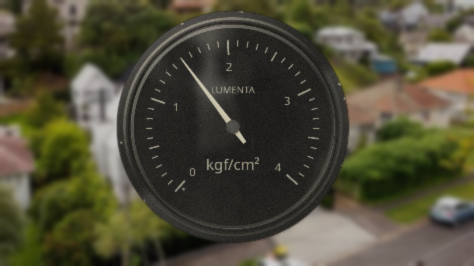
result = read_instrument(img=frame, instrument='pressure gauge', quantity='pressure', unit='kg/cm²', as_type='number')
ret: 1.5 kg/cm²
